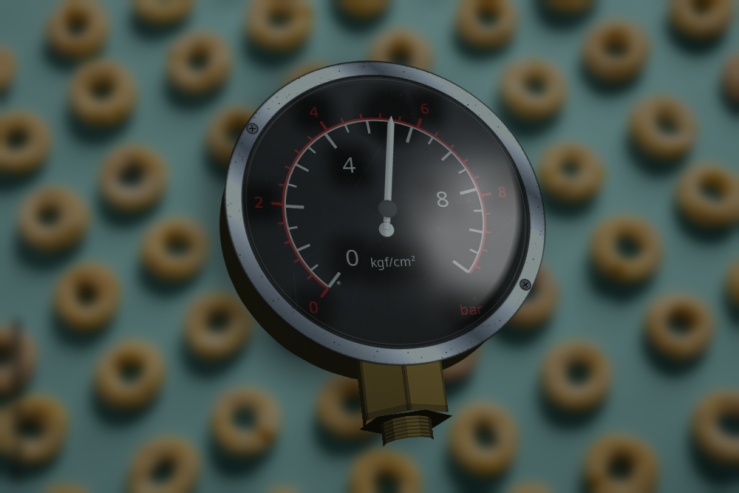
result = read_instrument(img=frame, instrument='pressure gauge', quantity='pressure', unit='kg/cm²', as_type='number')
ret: 5.5 kg/cm²
